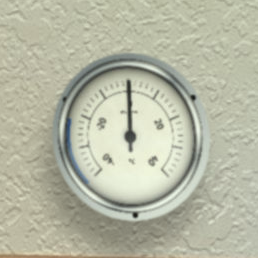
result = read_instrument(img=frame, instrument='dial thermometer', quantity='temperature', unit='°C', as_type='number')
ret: 0 °C
